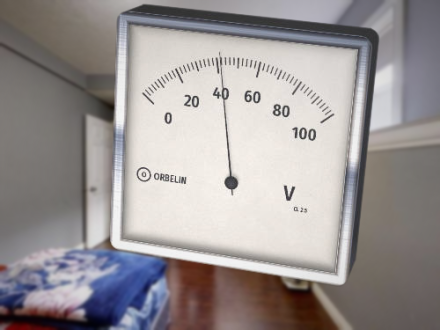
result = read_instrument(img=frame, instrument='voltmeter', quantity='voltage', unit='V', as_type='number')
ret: 42 V
